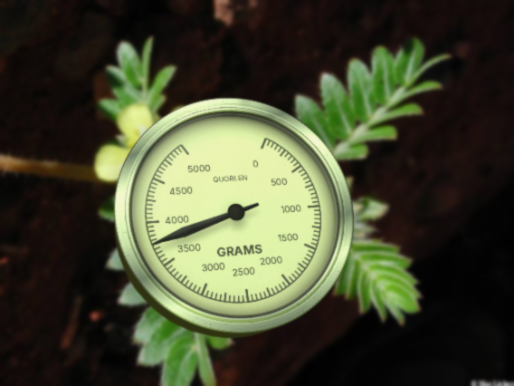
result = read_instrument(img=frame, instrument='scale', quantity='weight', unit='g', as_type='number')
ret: 3750 g
